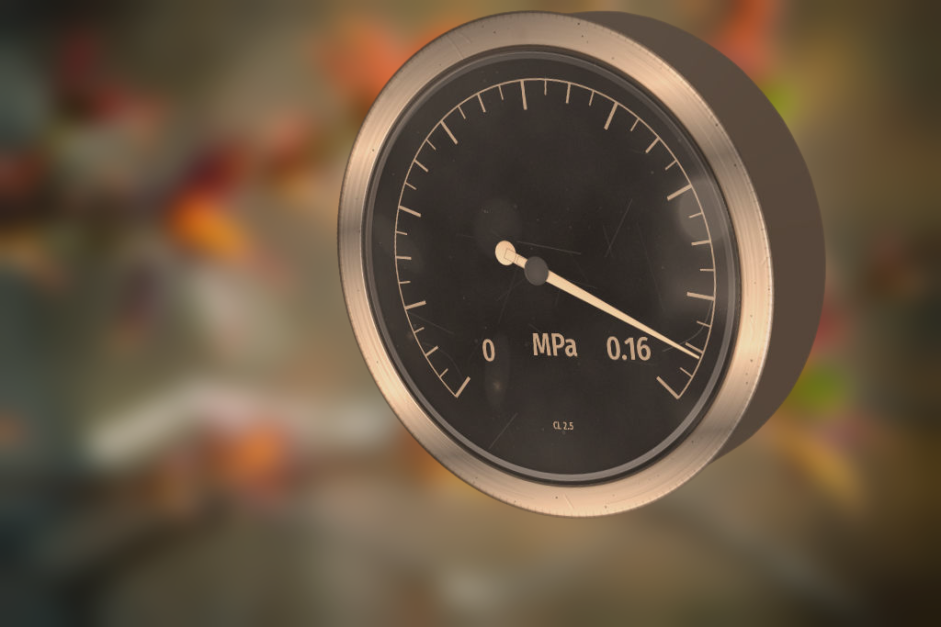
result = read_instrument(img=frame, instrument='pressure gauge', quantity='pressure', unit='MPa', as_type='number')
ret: 0.15 MPa
